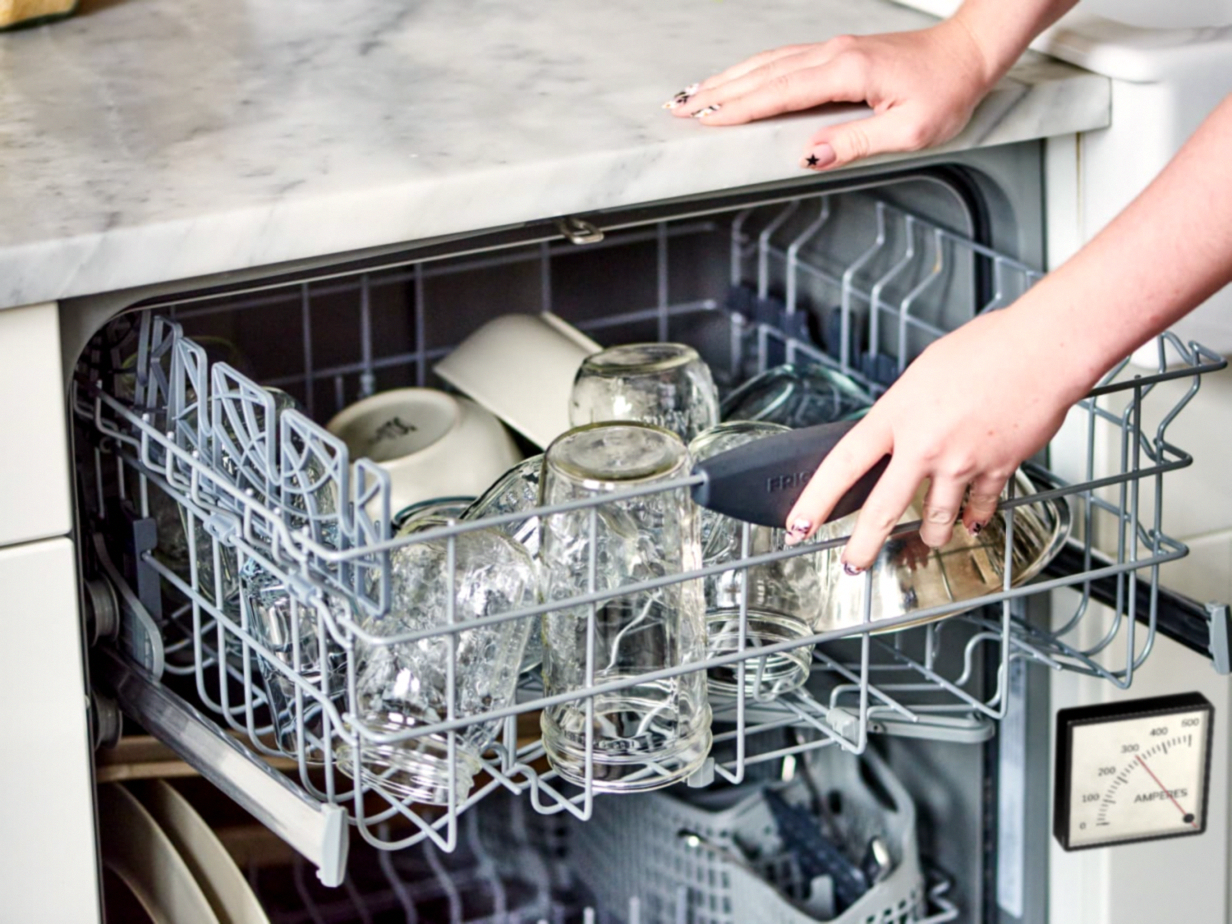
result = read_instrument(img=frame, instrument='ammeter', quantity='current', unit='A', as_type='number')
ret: 300 A
